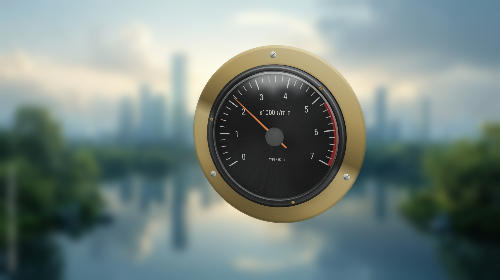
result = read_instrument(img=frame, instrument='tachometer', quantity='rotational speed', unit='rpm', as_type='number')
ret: 2200 rpm
